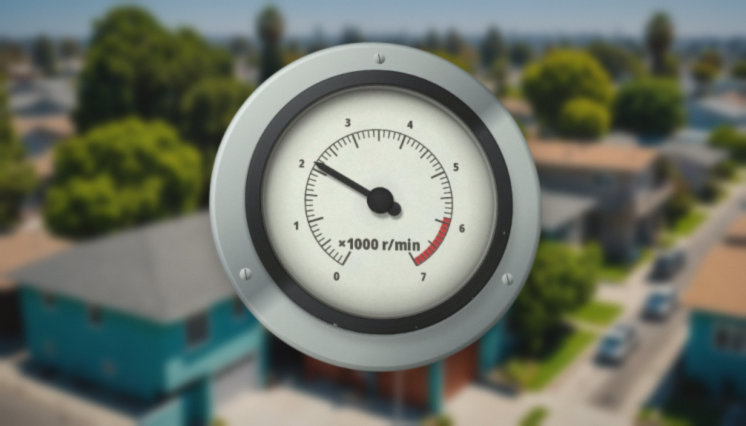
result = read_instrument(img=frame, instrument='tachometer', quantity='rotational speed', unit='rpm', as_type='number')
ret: 2100 rpm
